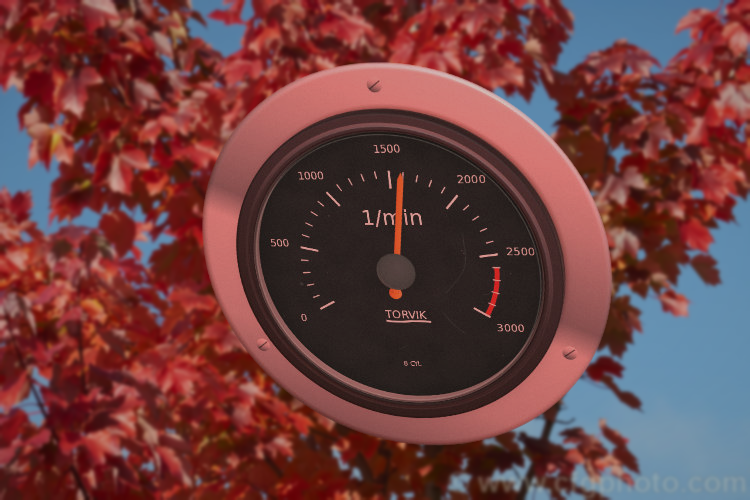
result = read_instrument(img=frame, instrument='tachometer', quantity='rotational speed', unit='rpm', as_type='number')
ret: 1600 rpm
